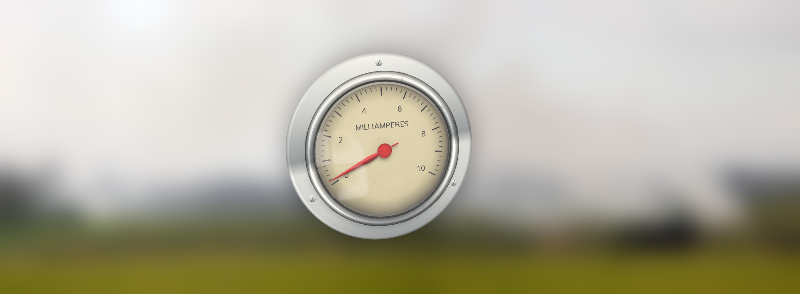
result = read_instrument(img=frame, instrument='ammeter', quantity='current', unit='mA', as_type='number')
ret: 0.2 mA
